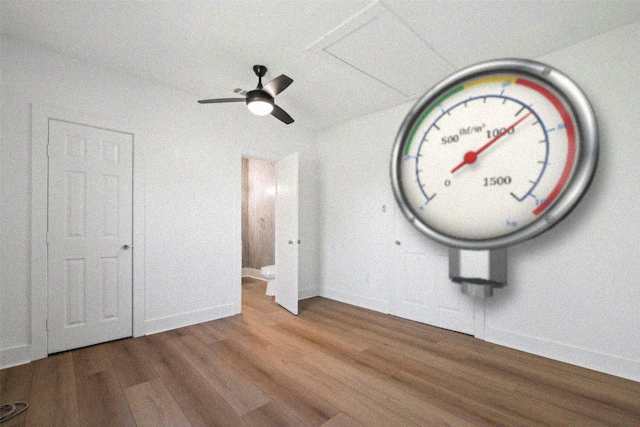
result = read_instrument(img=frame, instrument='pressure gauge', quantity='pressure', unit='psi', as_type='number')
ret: 1050 psi
